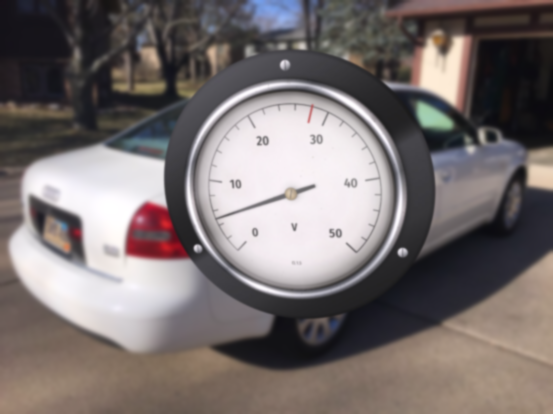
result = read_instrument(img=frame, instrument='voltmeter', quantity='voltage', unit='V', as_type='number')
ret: 5 V
